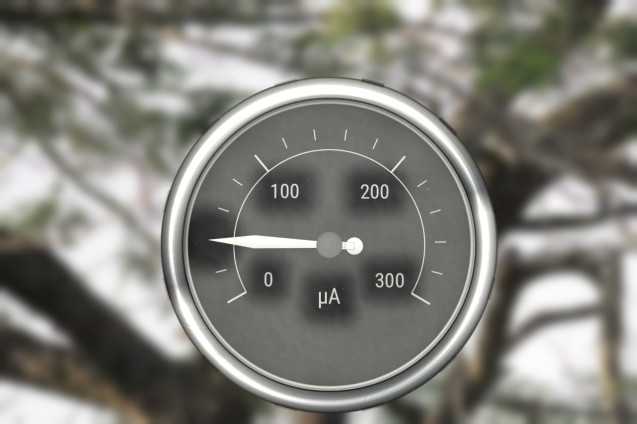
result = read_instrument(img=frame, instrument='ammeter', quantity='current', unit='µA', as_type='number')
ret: 40 µA
